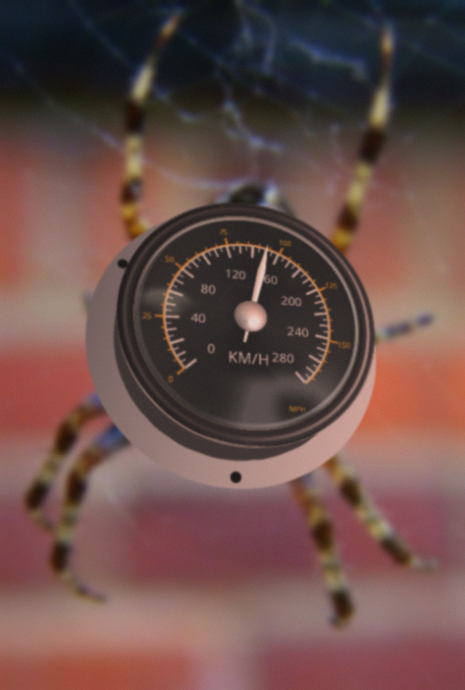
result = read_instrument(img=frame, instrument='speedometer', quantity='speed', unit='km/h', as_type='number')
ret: 150 km/h
